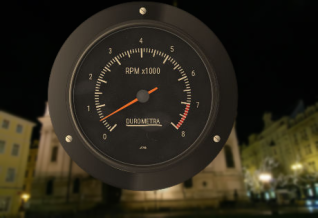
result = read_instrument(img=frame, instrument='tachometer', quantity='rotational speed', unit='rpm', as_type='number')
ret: 500 rpm
